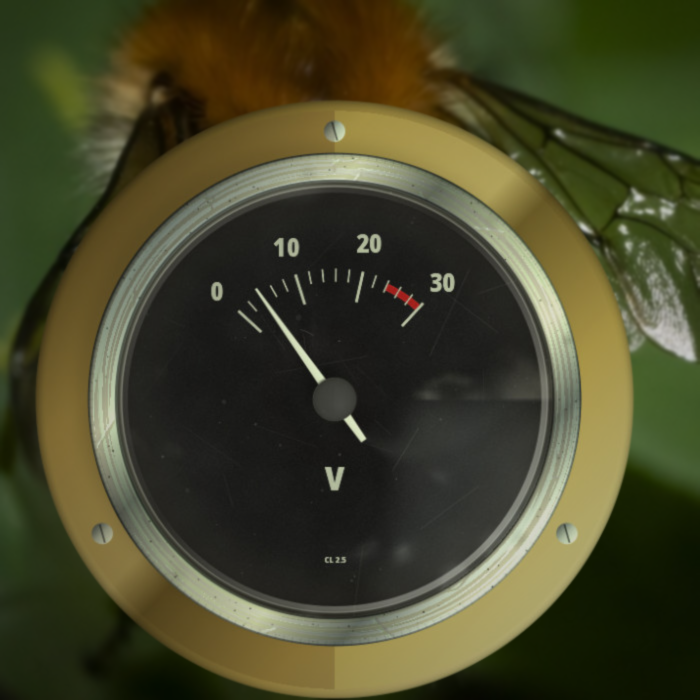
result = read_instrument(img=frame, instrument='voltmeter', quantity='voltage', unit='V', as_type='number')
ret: 4 V
